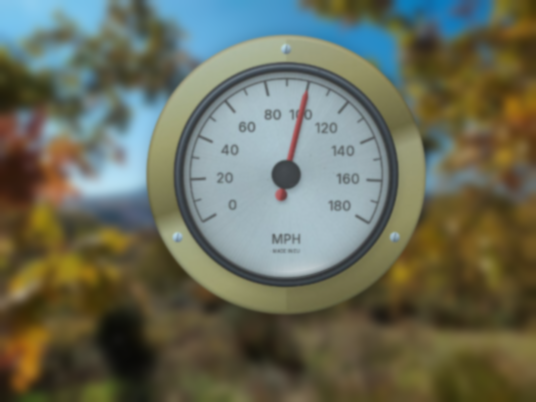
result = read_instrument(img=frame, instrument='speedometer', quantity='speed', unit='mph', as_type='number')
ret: 100 mph
